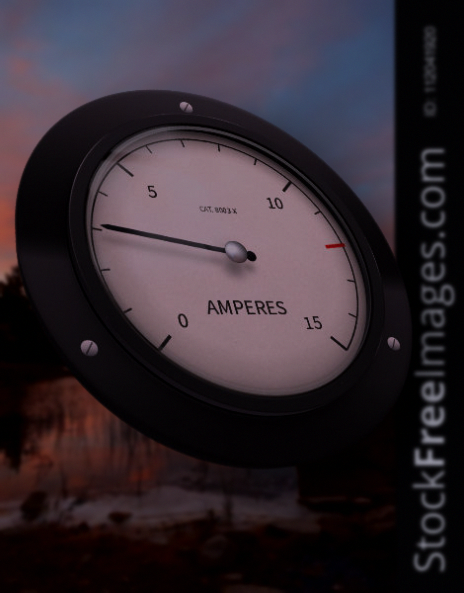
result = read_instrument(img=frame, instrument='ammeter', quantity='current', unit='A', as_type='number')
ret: 3 A
